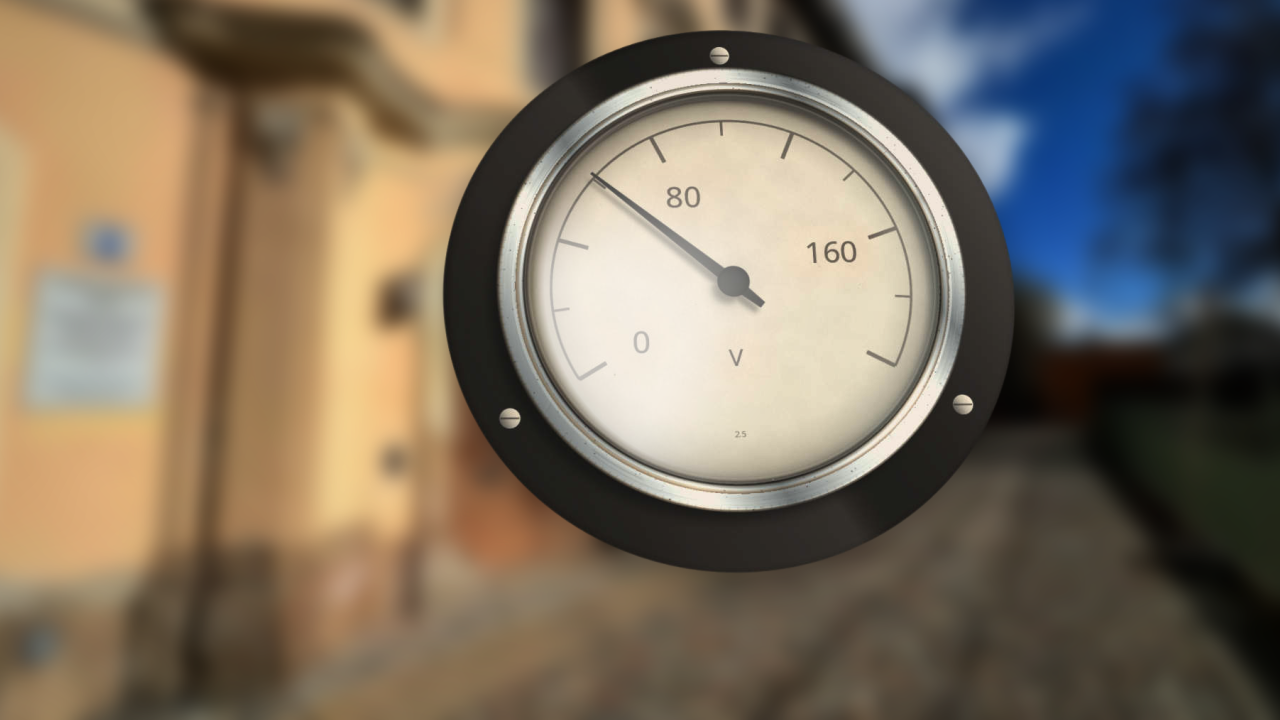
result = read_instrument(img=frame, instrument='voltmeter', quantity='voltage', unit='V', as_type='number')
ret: 60 V
